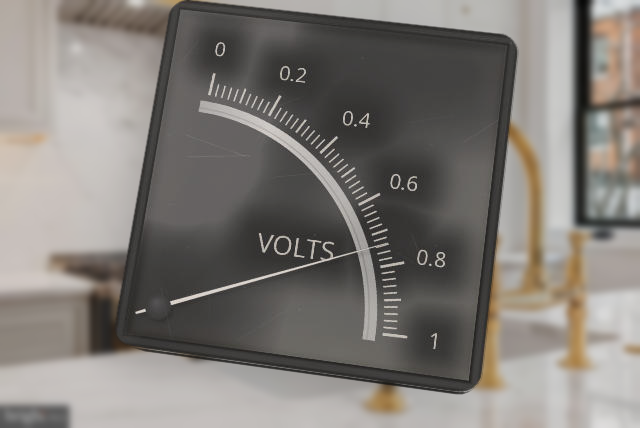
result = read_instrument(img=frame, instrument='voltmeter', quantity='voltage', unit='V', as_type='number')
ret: 0.74 V
